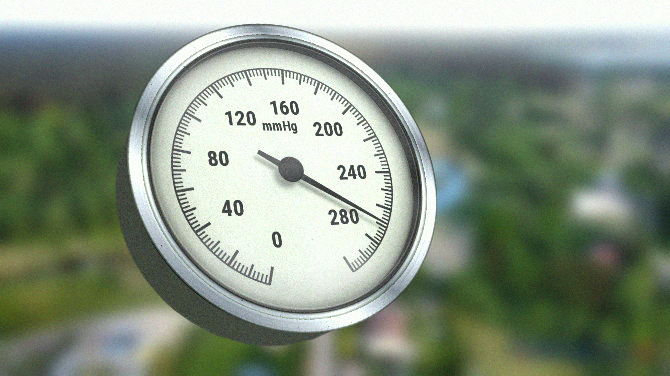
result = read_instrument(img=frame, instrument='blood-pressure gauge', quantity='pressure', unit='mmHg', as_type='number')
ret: 270 mmHg
